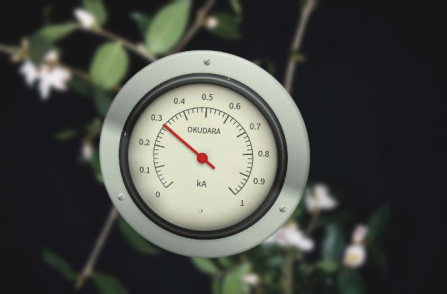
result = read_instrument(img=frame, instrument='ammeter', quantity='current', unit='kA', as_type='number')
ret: 0.3 kA
